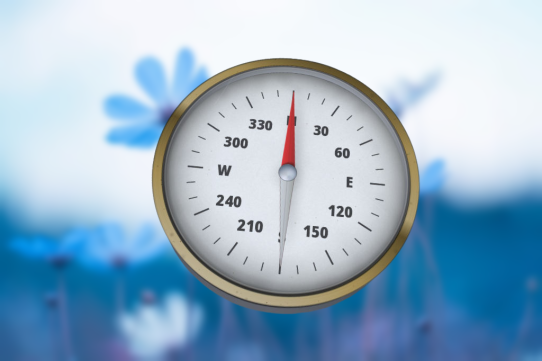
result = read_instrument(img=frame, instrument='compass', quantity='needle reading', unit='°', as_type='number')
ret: 0 °
